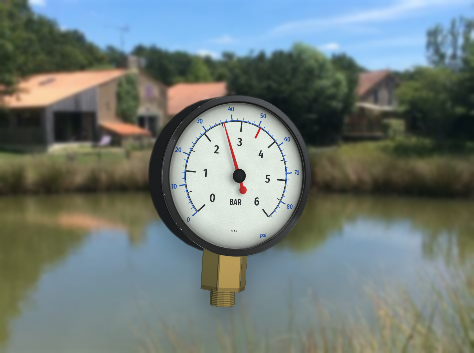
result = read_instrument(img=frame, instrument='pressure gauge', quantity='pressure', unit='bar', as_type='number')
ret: 2.5 bar
